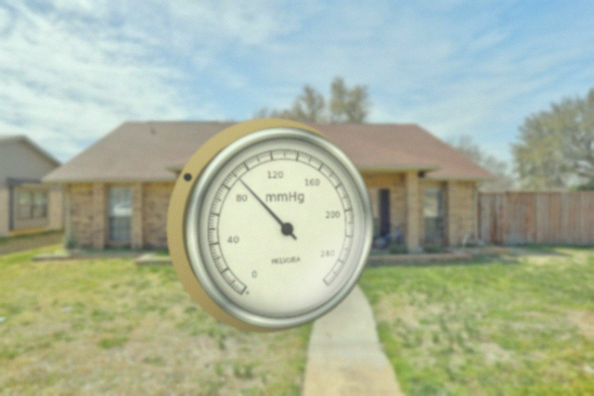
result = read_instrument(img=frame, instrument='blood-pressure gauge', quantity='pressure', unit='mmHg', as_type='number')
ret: 90 mmHg
